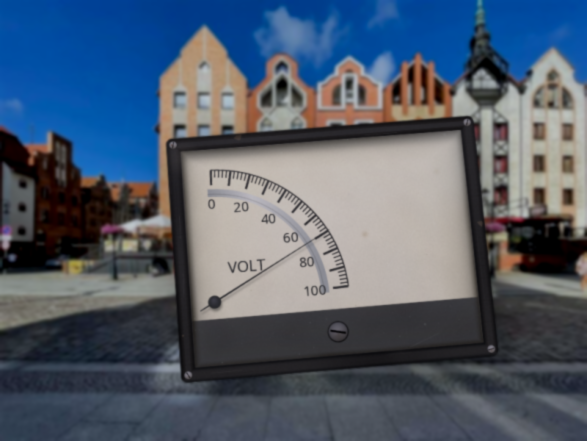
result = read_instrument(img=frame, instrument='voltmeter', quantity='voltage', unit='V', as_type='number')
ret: 70 V
